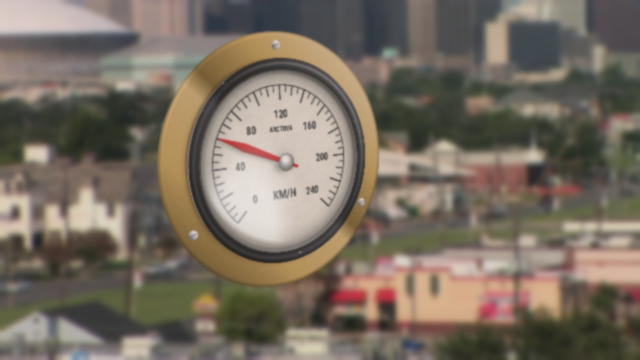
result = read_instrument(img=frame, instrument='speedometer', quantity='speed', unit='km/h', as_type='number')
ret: 60 km/h
